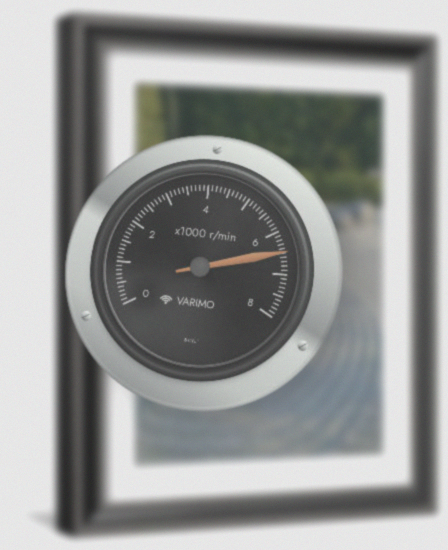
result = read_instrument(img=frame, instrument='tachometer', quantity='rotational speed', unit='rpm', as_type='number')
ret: 6500 rpm
